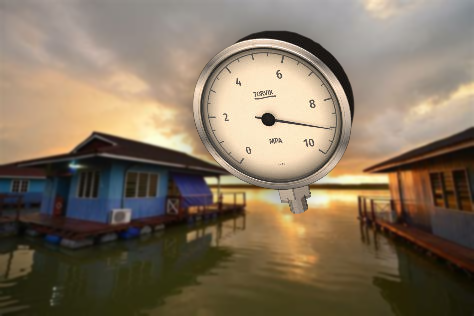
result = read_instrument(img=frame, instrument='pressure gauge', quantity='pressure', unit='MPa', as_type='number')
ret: 9 MPa
